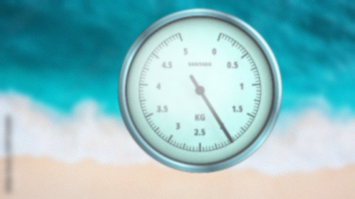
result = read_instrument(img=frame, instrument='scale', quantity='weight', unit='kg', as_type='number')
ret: 2 kg
